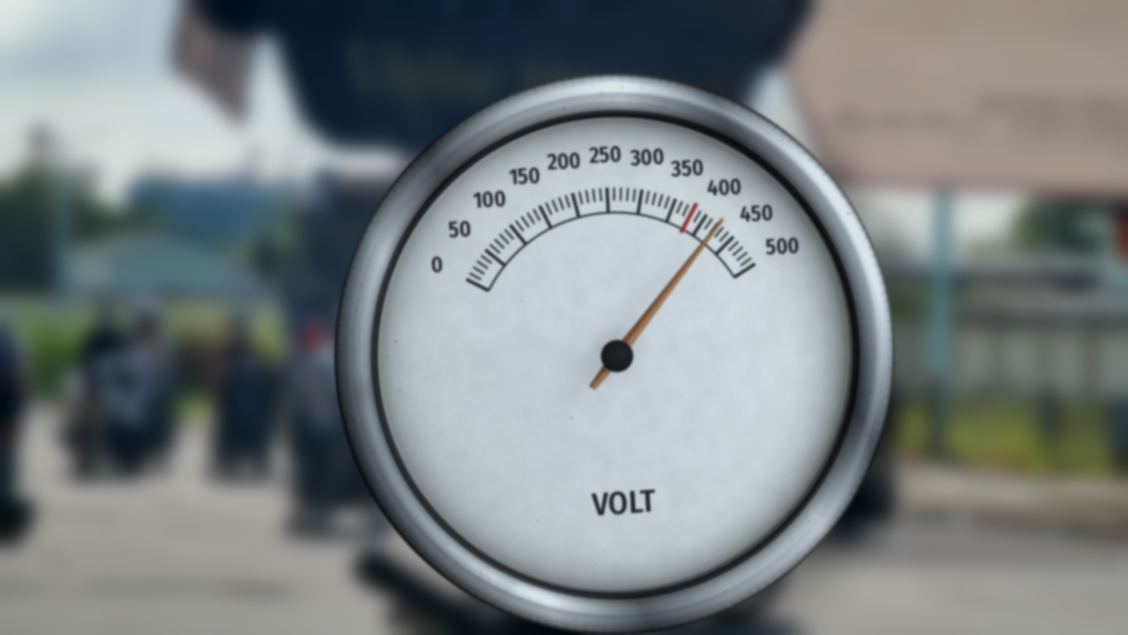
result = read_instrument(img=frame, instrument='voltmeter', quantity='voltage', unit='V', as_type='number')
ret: 420 V
